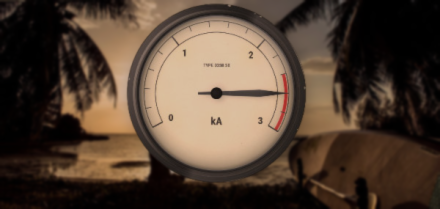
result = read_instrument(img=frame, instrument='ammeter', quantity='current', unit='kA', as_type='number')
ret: 2.6 kA
